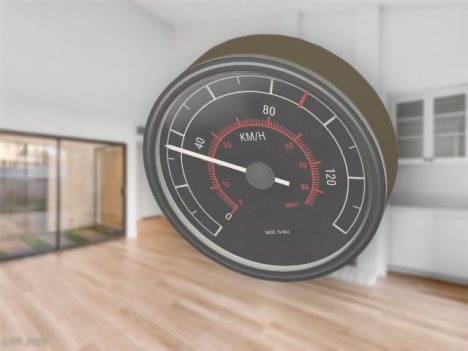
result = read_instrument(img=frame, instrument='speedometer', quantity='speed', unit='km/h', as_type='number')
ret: 35 km/h
